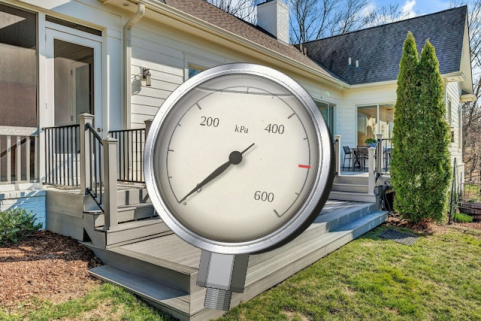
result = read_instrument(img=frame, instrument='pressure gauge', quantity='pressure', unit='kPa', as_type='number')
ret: 0 kPa
